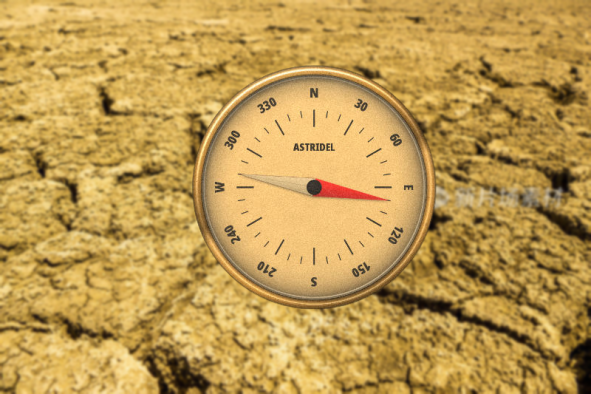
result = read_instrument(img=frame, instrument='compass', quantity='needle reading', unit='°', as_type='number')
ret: 100 °
